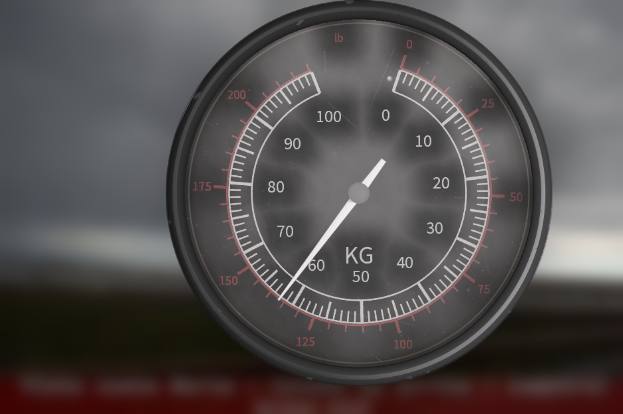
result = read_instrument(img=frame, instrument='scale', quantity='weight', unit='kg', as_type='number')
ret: 62 kg
